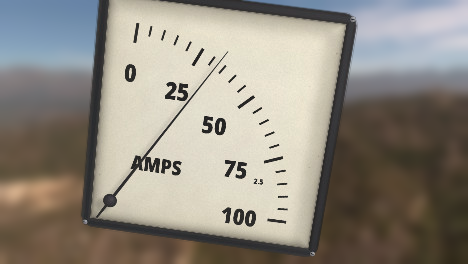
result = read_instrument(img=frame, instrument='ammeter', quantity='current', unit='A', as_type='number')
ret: 32.5 A
